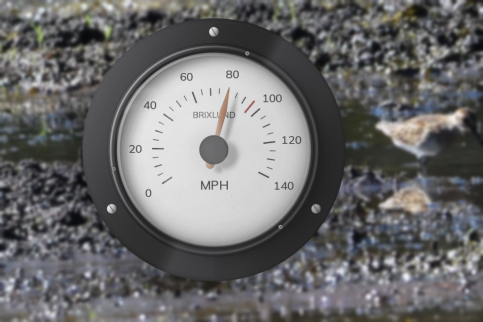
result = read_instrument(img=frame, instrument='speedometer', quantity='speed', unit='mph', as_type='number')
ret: 80 mph
